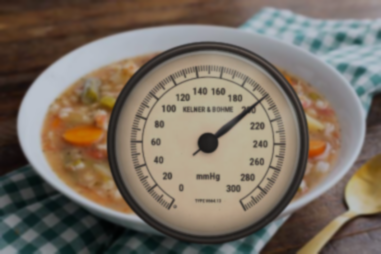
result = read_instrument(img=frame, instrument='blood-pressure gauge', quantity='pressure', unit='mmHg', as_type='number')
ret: 200 mmHg
